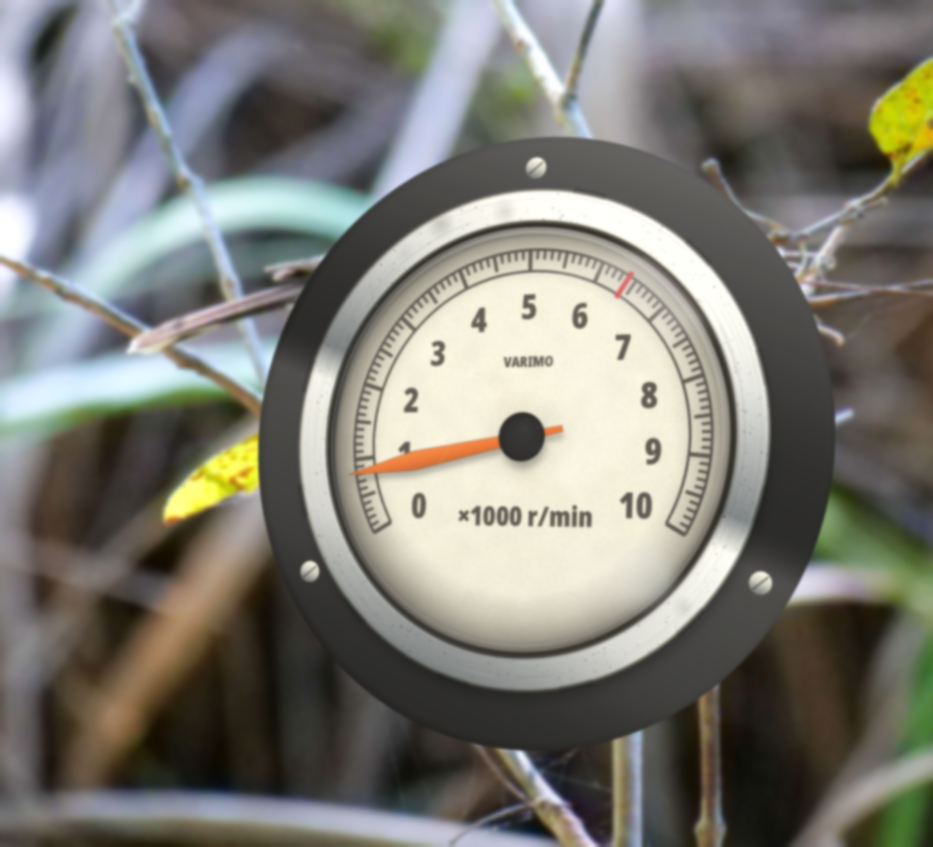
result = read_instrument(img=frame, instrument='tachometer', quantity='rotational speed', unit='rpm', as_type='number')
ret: 800 rpm
